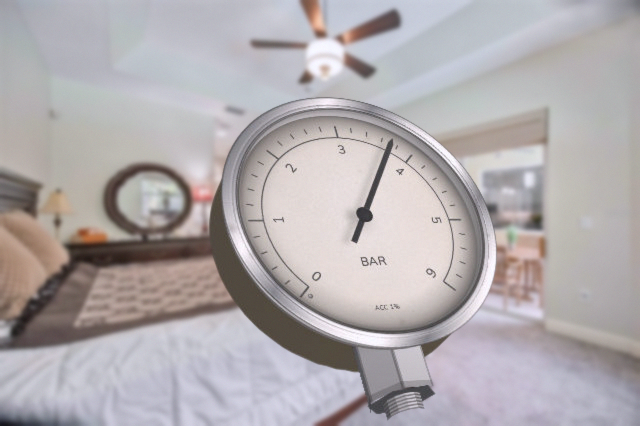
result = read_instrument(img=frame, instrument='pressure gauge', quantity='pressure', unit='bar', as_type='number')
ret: 3.7 bar
